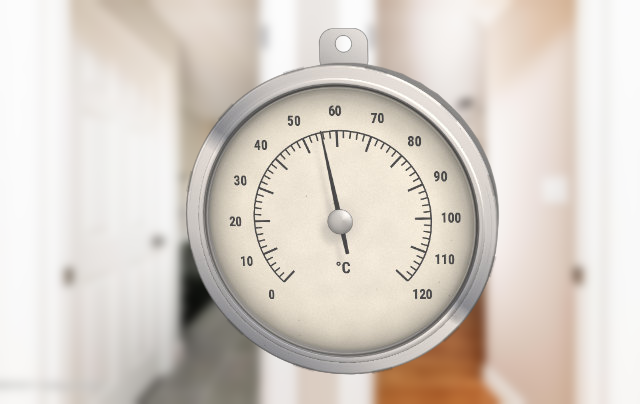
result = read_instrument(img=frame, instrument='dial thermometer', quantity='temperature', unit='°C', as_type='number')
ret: 56 °C
